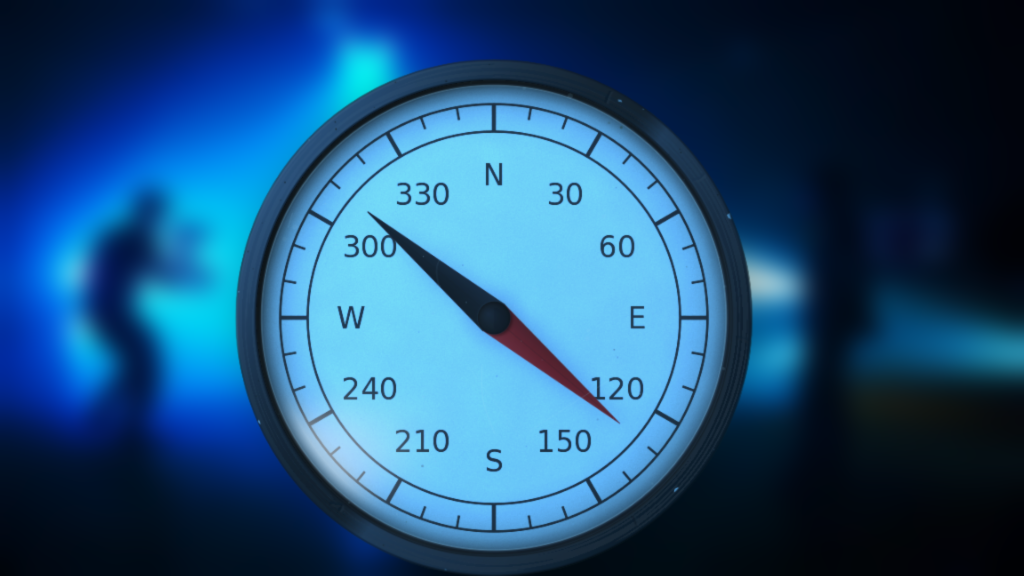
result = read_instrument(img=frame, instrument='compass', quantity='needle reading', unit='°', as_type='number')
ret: 130 °
